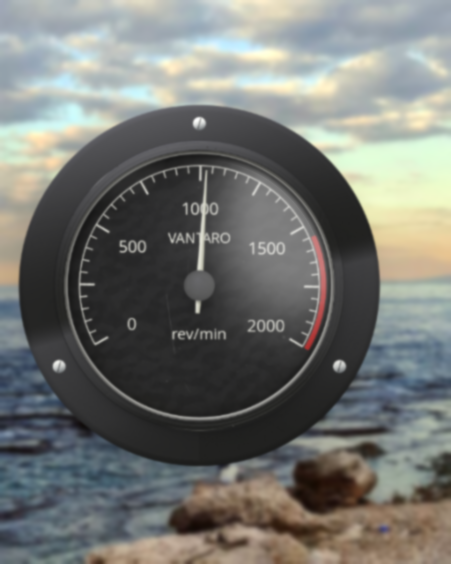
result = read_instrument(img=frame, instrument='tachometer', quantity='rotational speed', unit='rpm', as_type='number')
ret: 1025 rpm
